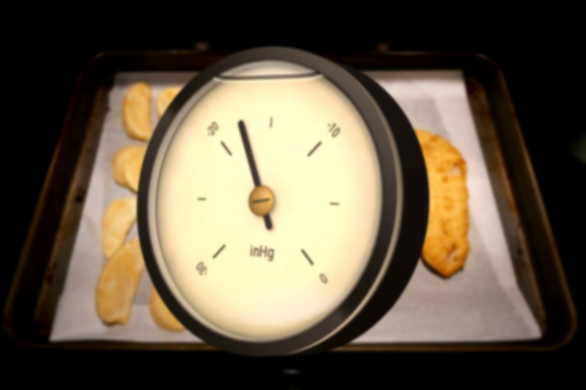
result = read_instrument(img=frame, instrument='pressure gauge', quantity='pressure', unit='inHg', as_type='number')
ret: -17.5 inHg
